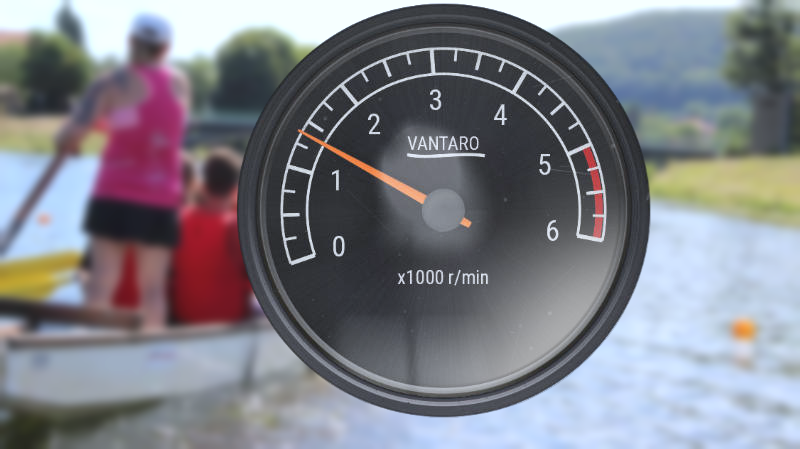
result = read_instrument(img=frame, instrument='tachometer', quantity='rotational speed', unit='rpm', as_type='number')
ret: 1375 rpm
